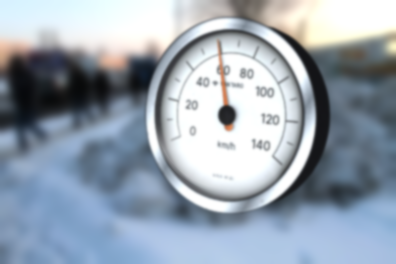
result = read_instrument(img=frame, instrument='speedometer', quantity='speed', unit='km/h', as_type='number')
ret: 60 km/h
